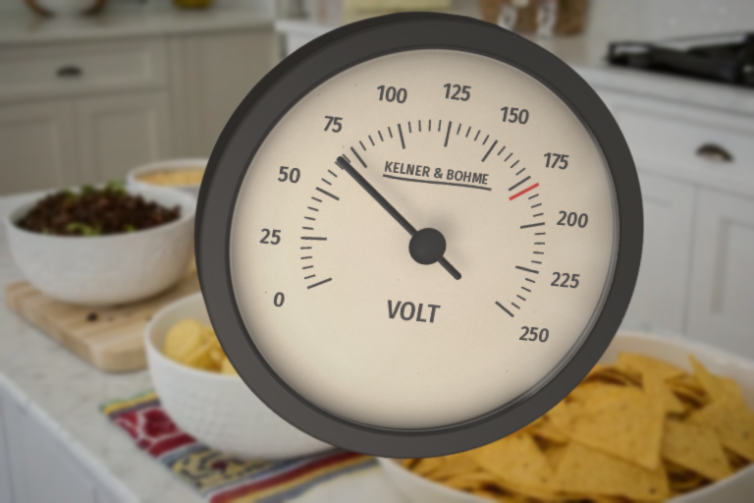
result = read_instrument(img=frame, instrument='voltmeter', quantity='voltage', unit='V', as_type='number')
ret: 67.5 V
